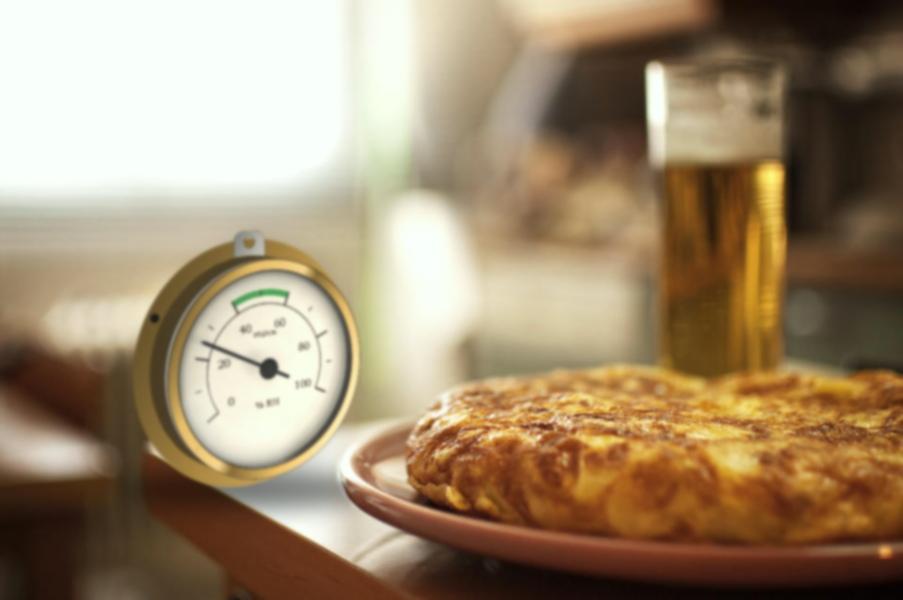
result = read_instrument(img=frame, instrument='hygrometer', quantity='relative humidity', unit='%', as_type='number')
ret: 25 %
